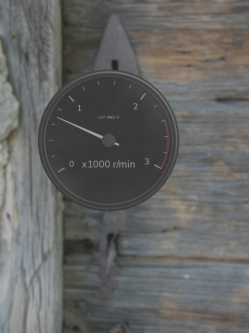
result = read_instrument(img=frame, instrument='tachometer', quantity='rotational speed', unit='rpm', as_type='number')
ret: 700 rpm
